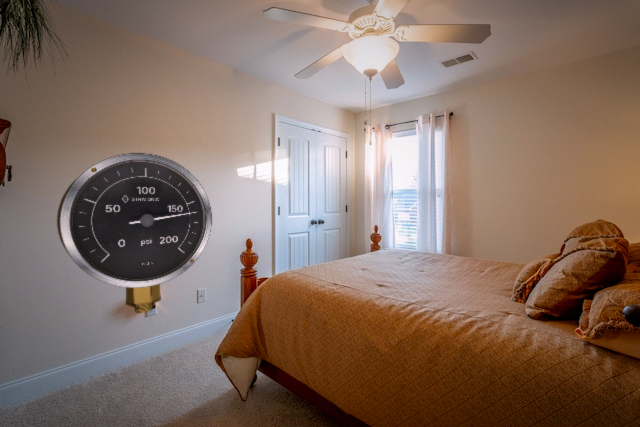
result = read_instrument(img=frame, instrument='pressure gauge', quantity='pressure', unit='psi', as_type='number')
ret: 160 psi
